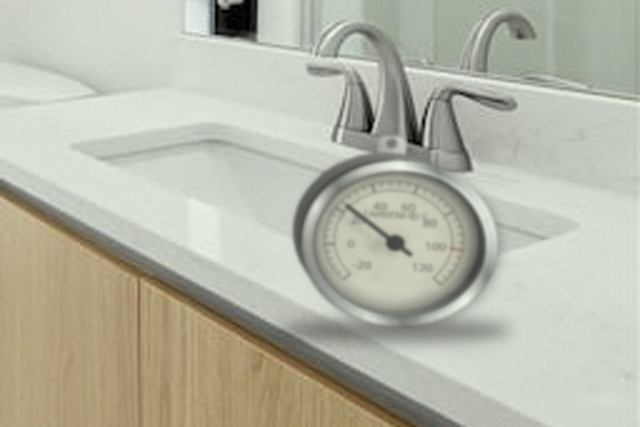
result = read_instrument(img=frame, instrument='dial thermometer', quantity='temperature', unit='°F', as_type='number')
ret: 24 °F
